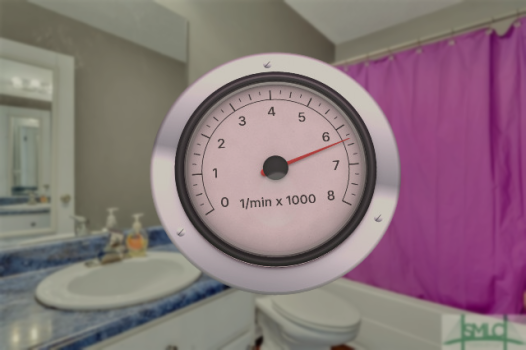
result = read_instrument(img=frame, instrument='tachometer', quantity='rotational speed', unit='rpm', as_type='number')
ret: 6375 rpm
